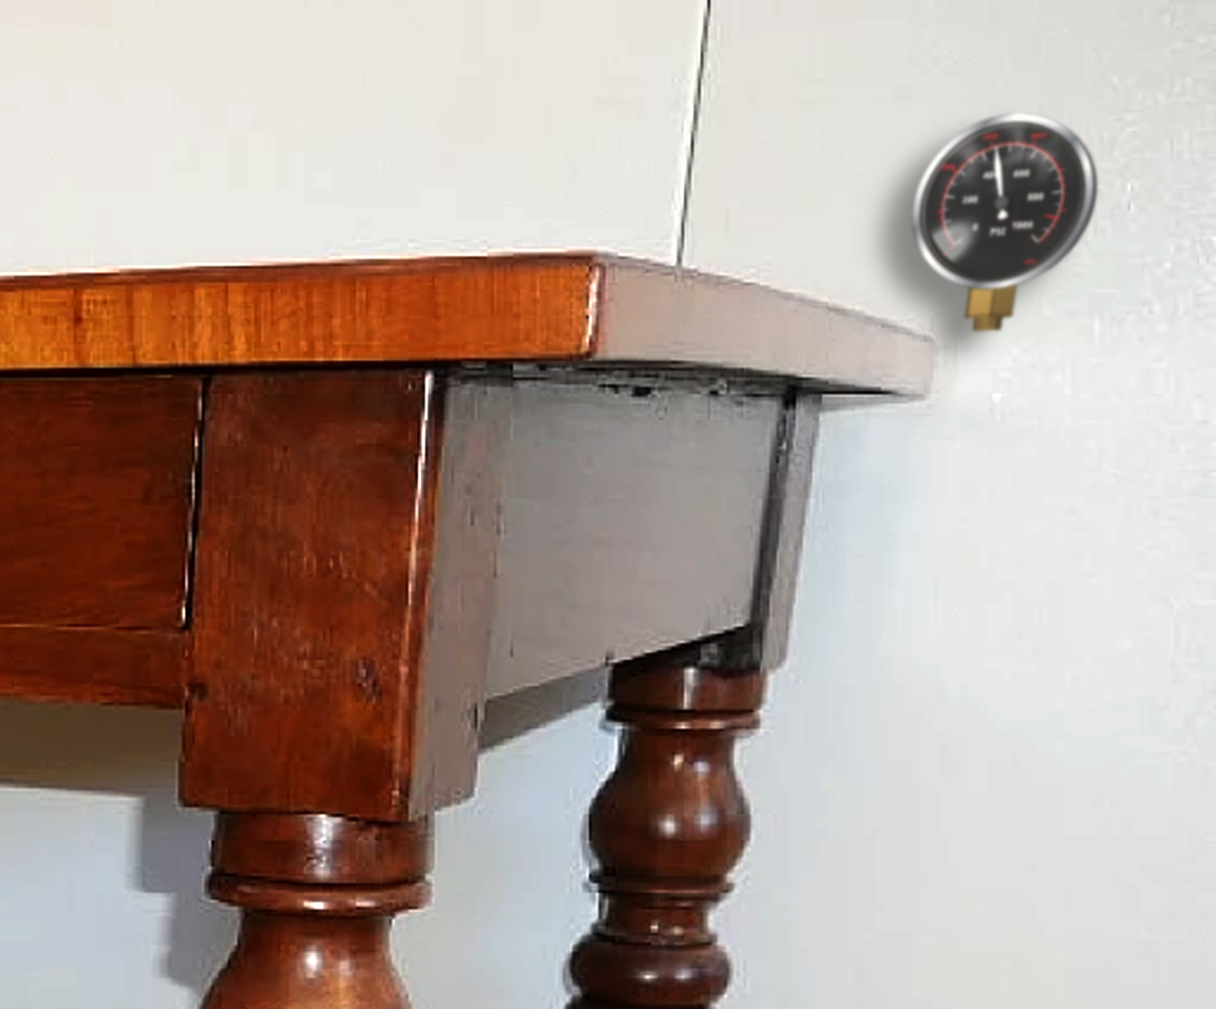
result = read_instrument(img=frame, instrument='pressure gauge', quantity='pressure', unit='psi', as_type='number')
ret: 450 psi
